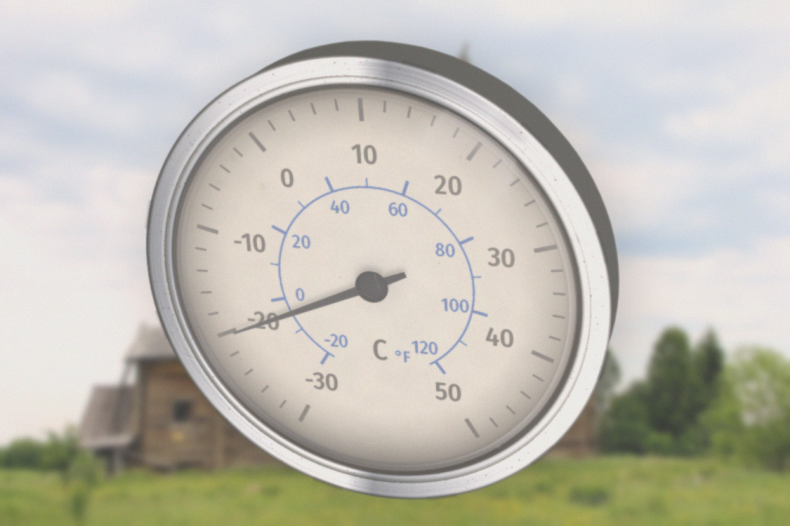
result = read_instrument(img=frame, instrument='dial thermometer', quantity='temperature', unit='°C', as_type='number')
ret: -20 °C
